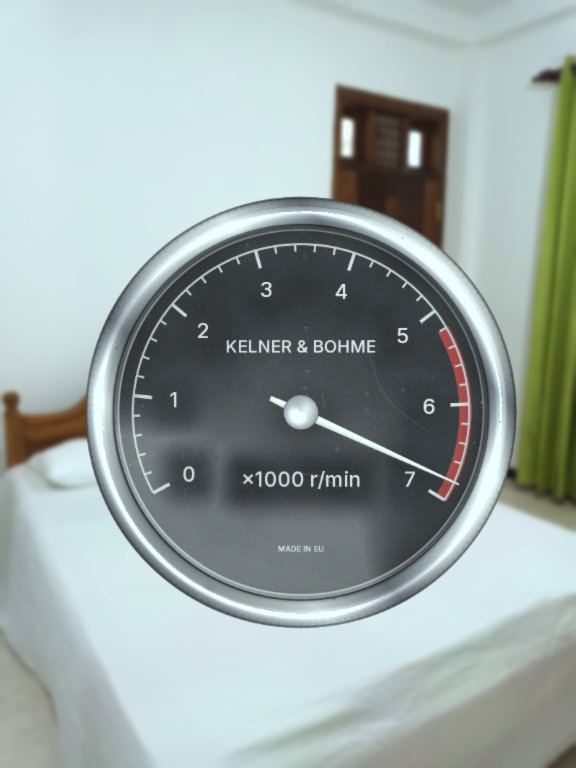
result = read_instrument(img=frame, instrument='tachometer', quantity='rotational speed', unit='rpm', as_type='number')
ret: 6800 rpm
